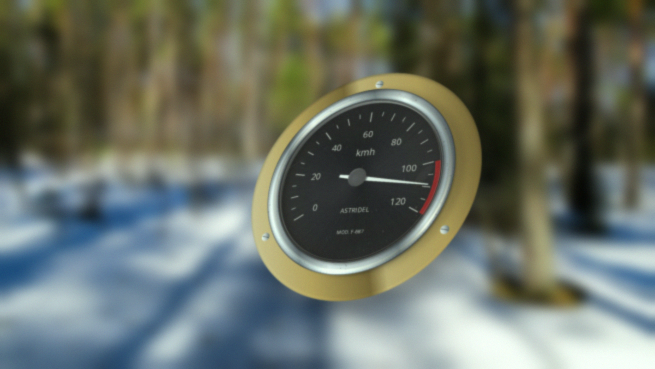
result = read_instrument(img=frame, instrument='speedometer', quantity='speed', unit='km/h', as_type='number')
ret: 110 km/h
